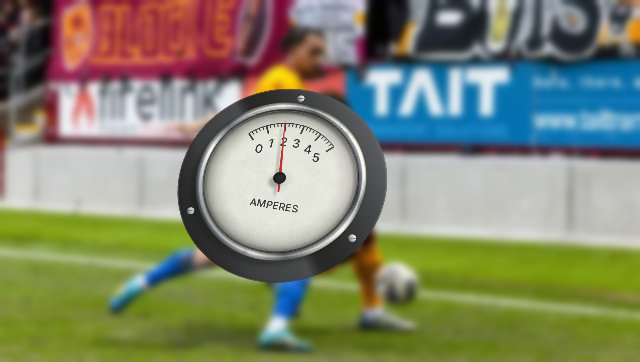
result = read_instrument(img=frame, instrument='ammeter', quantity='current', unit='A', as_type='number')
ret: 2 A
